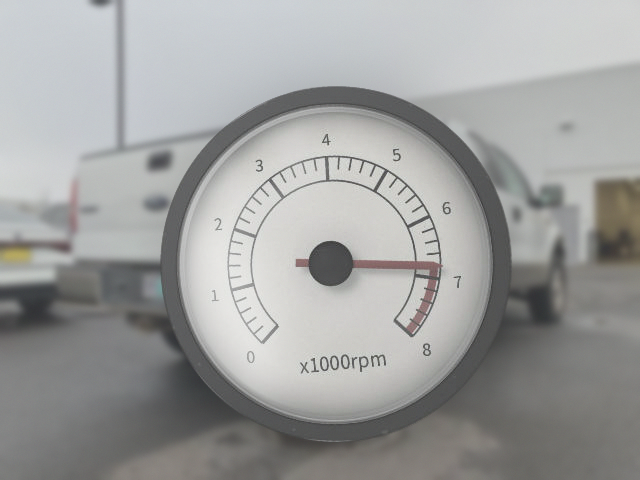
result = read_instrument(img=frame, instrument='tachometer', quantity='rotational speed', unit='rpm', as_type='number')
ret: 6800 rpm
